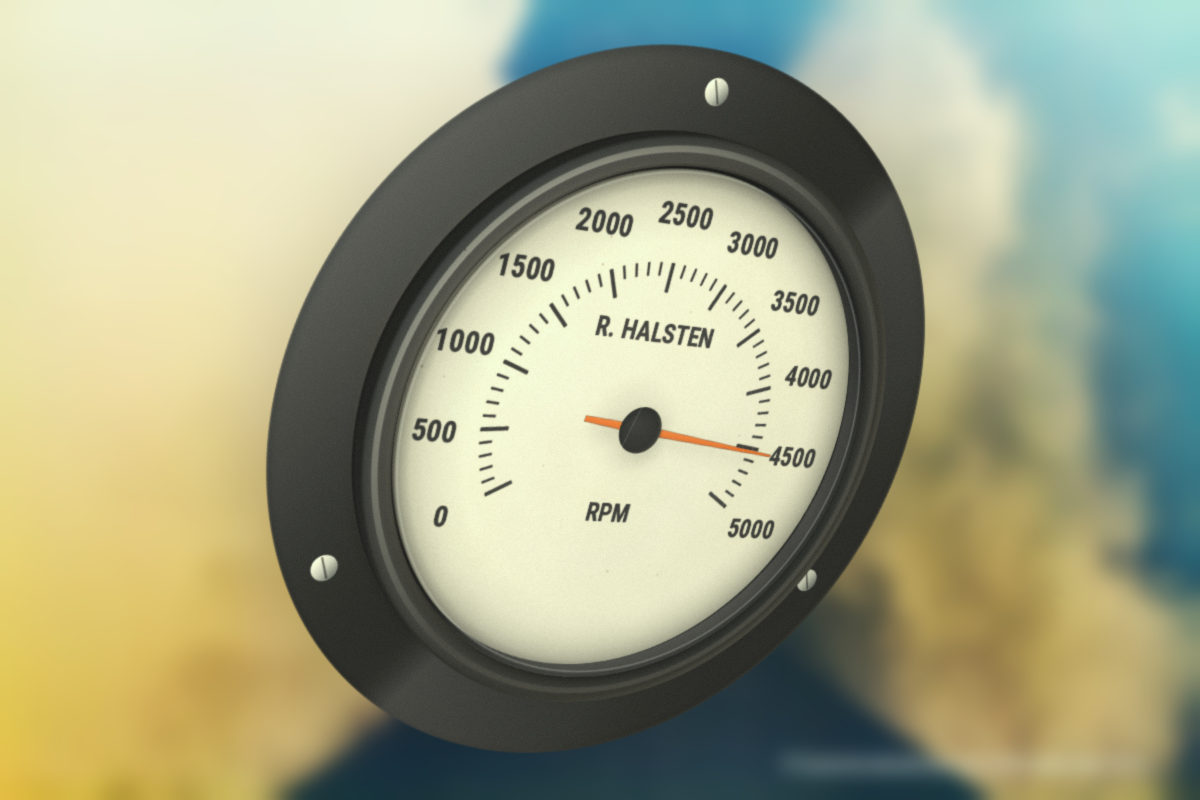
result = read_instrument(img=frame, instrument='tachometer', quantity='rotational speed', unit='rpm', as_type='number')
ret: 4500 rpm
